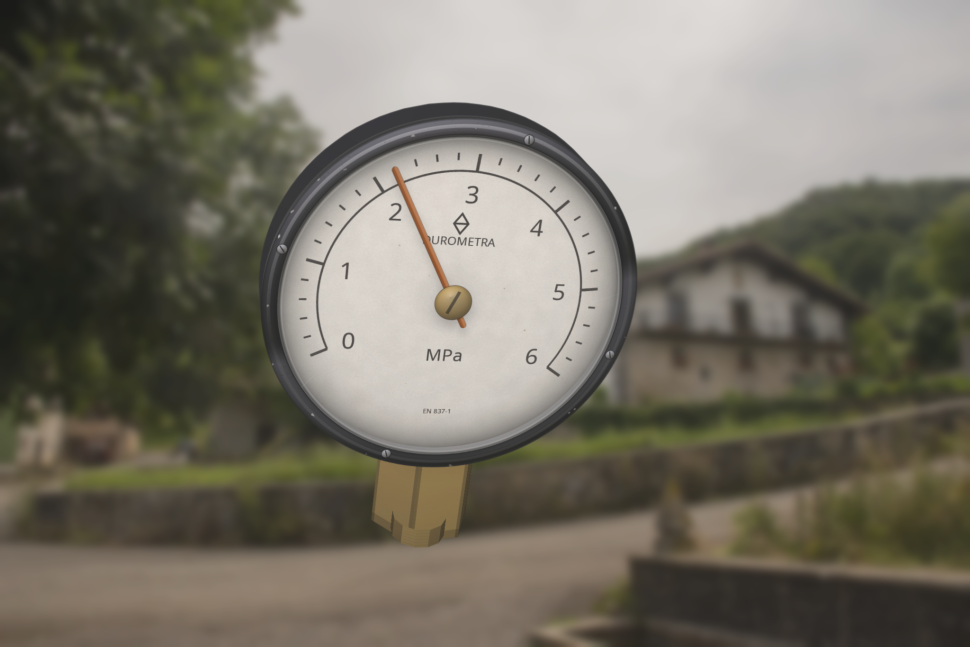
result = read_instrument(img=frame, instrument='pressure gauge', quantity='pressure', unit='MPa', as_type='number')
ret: 2.2 MPa
